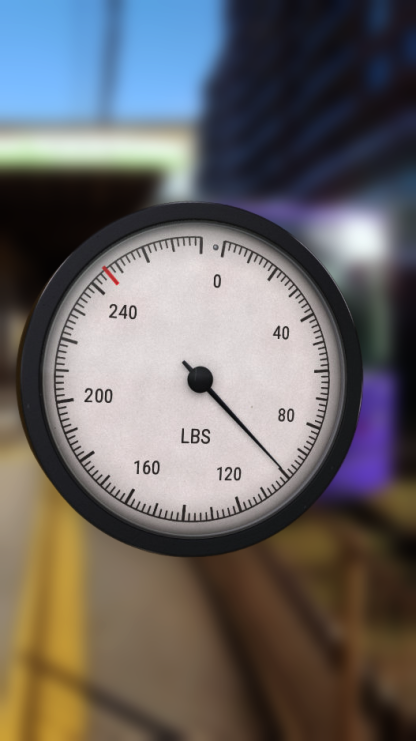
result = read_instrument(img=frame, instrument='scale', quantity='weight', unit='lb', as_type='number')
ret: 100 lb
